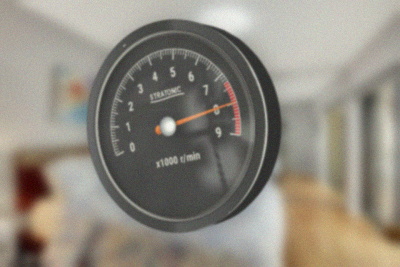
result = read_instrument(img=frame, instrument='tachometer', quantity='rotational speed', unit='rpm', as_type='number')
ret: 8000 rpm
